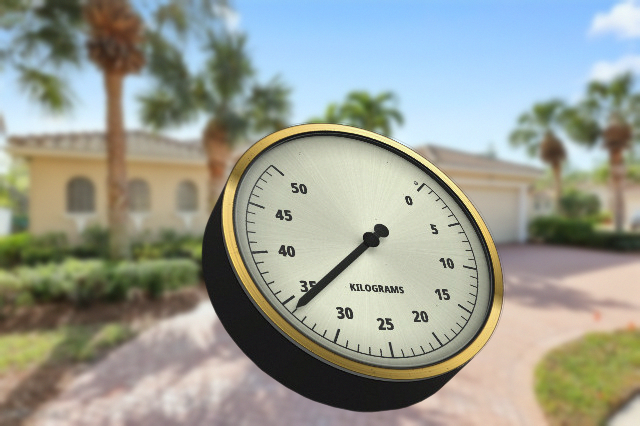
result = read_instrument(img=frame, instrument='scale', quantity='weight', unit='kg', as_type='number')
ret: 34 kg
